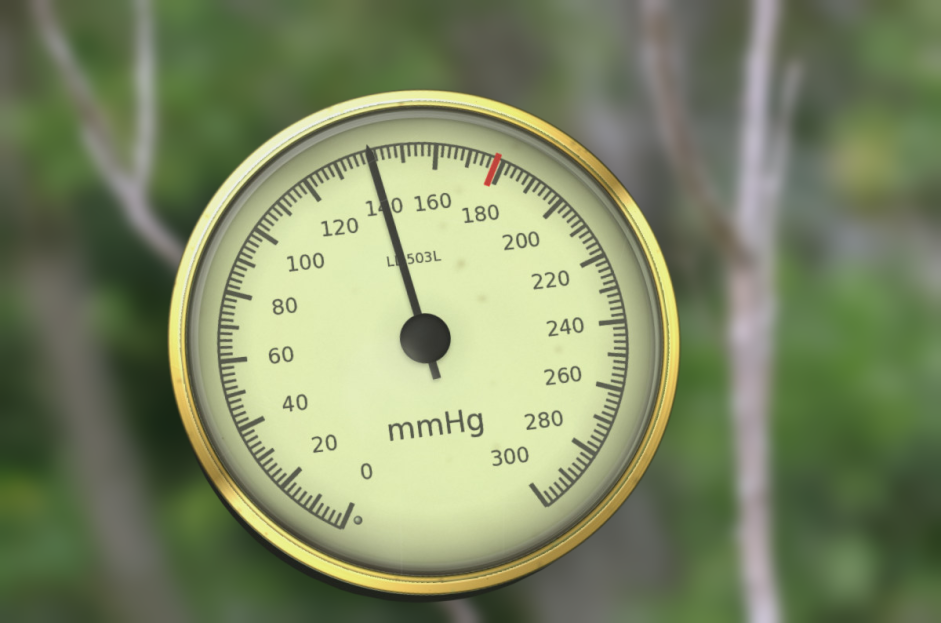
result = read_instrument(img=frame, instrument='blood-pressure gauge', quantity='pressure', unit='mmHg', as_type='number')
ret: 140 mmHg
